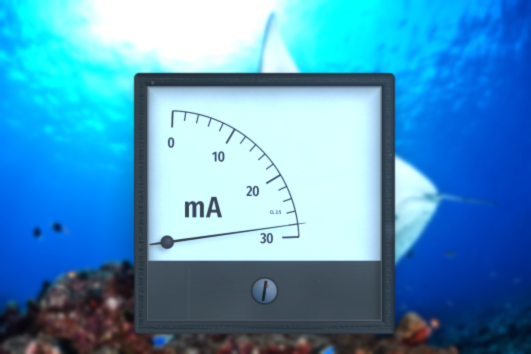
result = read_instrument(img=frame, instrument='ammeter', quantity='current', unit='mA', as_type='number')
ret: 28 mA
